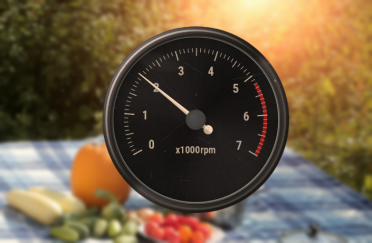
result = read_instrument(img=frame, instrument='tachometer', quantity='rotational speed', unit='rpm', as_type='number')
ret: 2000 rpm
